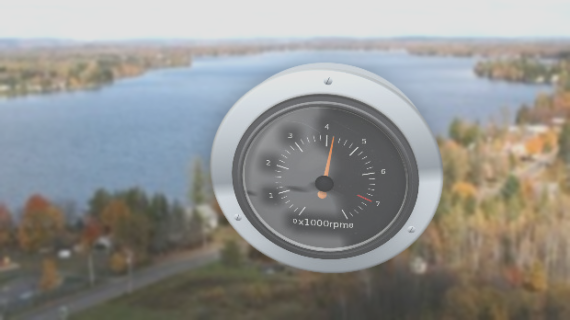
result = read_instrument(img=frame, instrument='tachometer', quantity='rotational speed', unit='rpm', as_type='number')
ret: 4200 rpm
